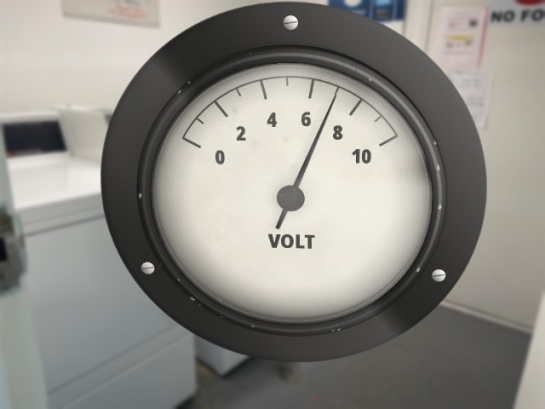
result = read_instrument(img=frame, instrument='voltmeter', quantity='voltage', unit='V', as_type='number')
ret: 7 V
